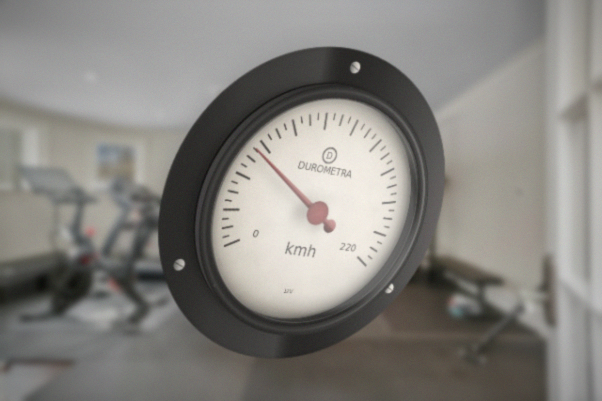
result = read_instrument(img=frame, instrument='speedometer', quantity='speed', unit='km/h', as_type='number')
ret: 55 km/h
